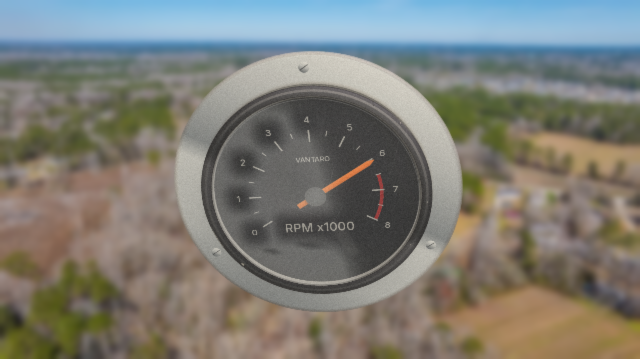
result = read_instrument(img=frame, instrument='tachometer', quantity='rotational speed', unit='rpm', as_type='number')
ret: 6000 rpm
